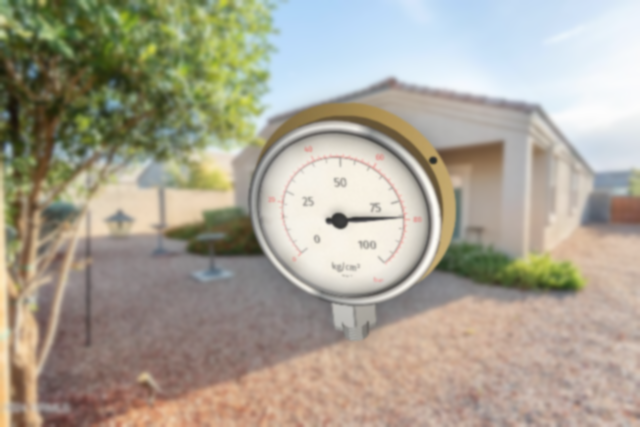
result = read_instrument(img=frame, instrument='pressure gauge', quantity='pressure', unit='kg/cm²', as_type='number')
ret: 80 kg/cm²
